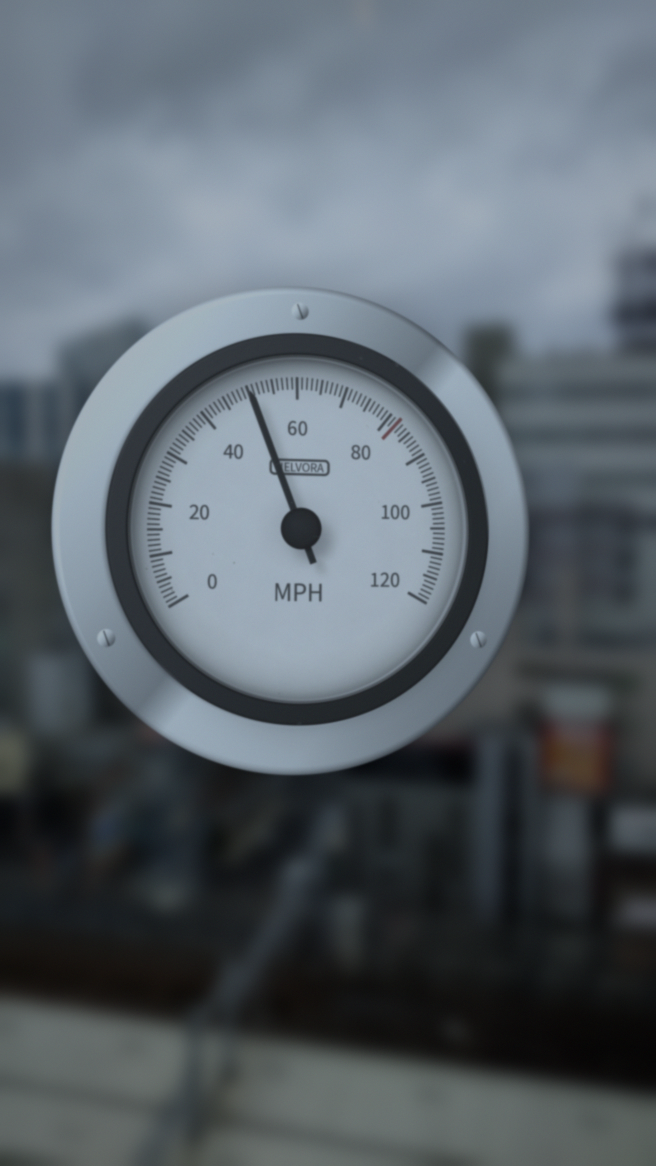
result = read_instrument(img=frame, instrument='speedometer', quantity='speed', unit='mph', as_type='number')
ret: 50 mph
